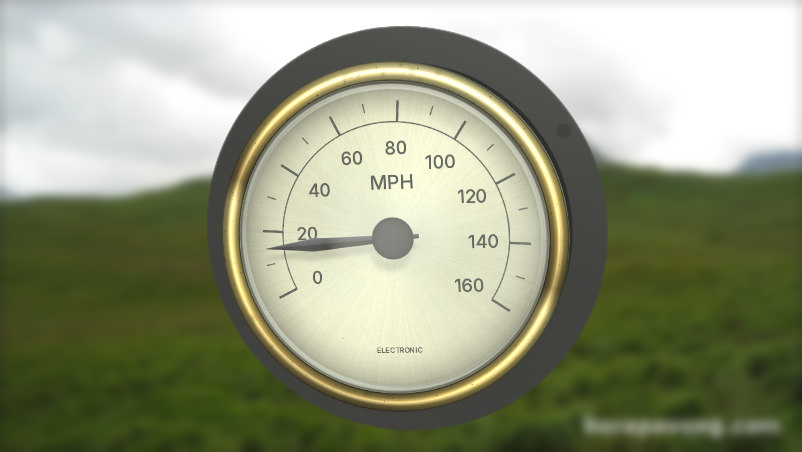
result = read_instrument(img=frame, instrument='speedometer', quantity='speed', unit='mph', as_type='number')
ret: 15 mph
